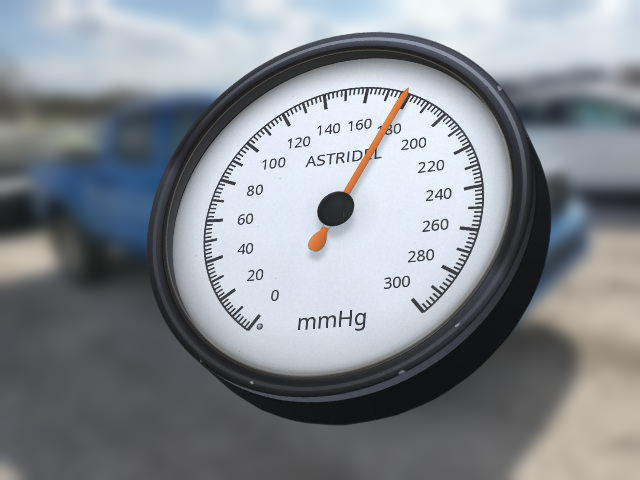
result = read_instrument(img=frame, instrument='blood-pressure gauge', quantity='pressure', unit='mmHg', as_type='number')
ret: 180 mmHg
